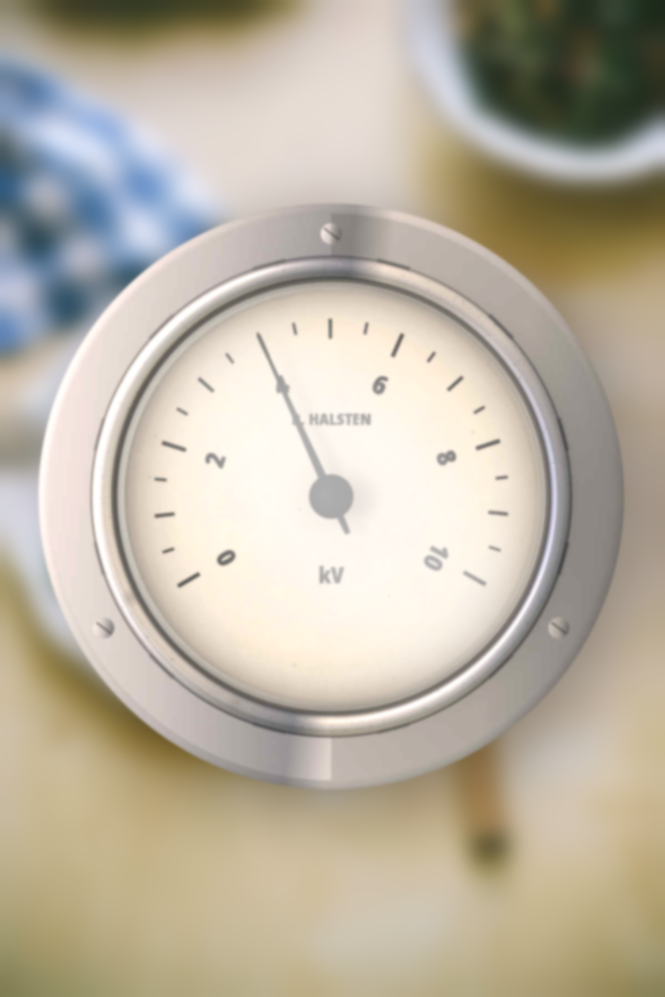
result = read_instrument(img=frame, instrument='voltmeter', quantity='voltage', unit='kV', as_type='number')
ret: 4 kV
